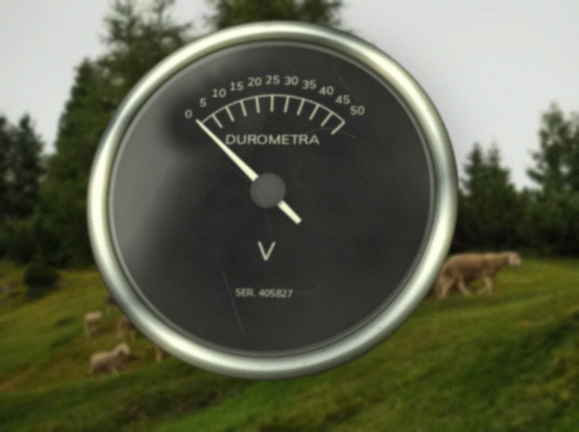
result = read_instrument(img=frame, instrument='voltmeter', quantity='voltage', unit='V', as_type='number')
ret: 0 V
